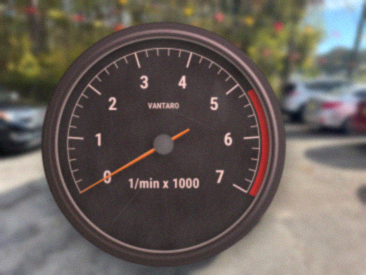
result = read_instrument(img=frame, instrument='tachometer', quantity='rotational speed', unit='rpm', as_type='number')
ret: 0 rpm
